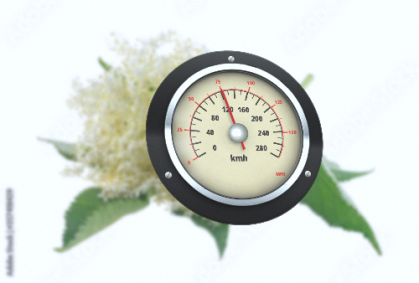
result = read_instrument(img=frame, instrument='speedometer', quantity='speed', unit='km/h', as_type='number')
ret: 120 km/h
